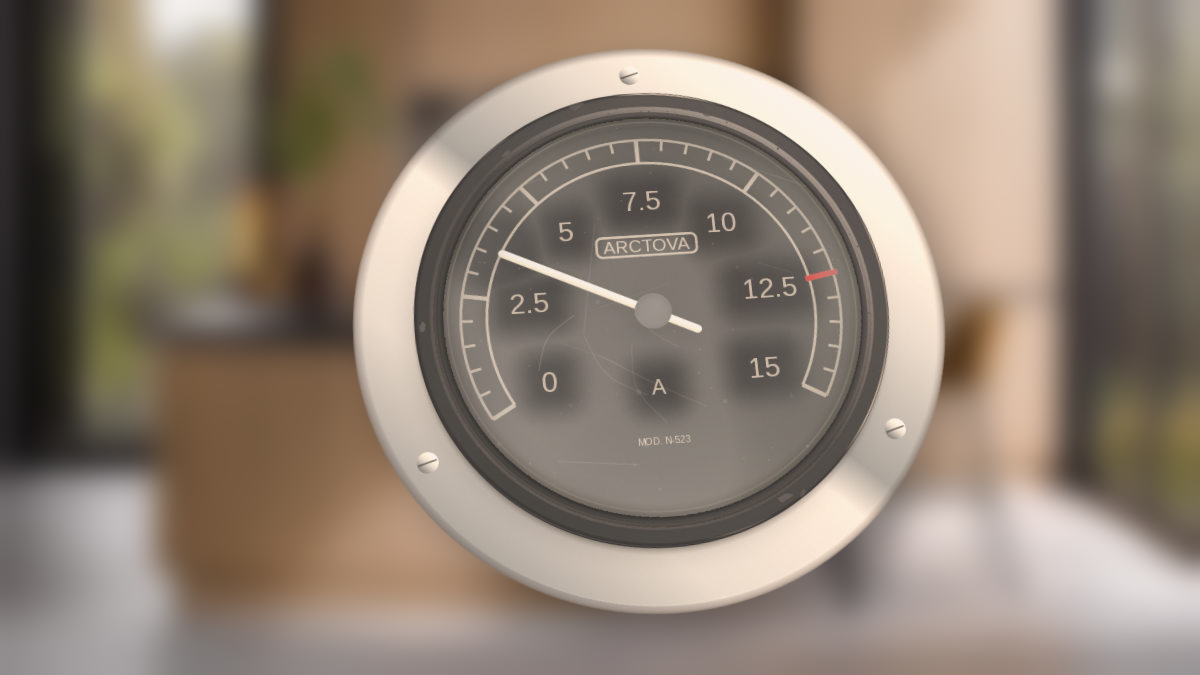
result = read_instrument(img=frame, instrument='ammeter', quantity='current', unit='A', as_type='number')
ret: 3.5 A
